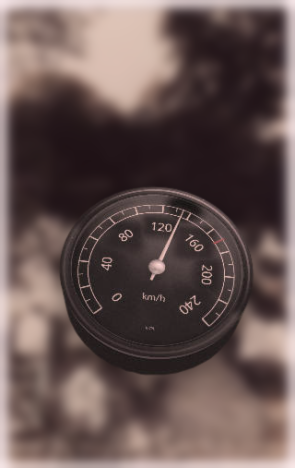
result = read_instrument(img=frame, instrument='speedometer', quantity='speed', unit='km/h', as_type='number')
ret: 135 km/h
